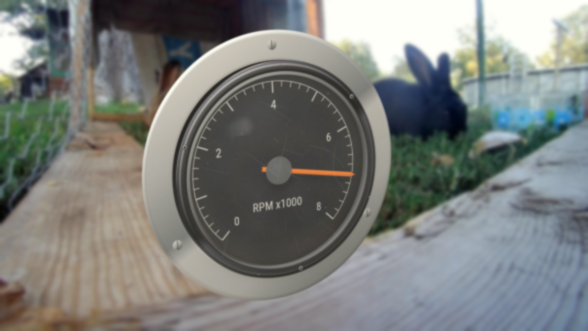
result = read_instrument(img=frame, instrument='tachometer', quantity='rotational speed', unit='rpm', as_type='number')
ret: 7000 rpm
